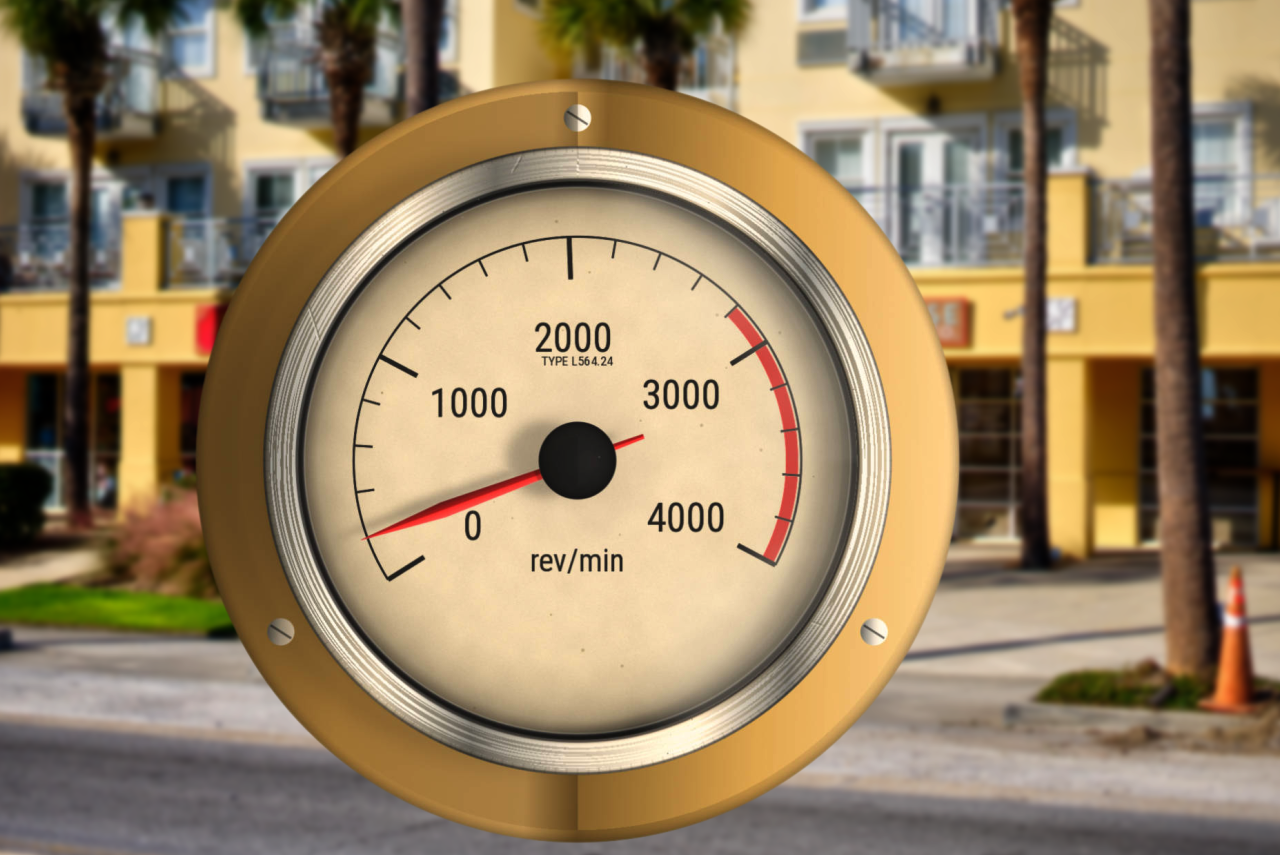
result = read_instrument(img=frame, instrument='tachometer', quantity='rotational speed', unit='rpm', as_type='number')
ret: 200 rpm
